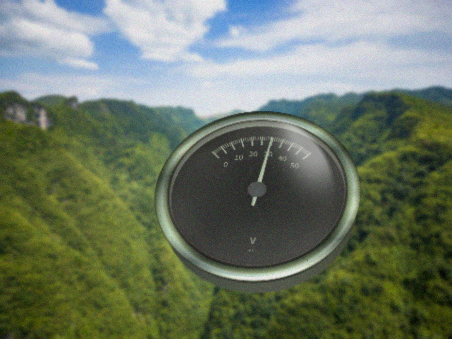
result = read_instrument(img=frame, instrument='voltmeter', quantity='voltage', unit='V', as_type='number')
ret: 30 V
